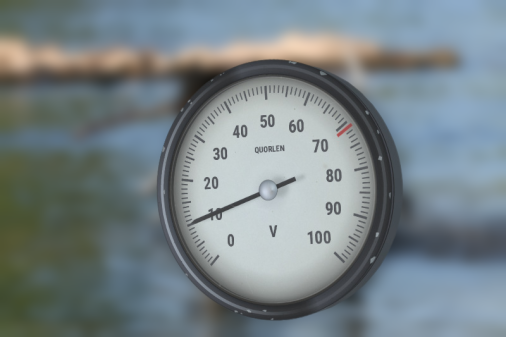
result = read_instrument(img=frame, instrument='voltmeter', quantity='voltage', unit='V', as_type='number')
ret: 10 V
